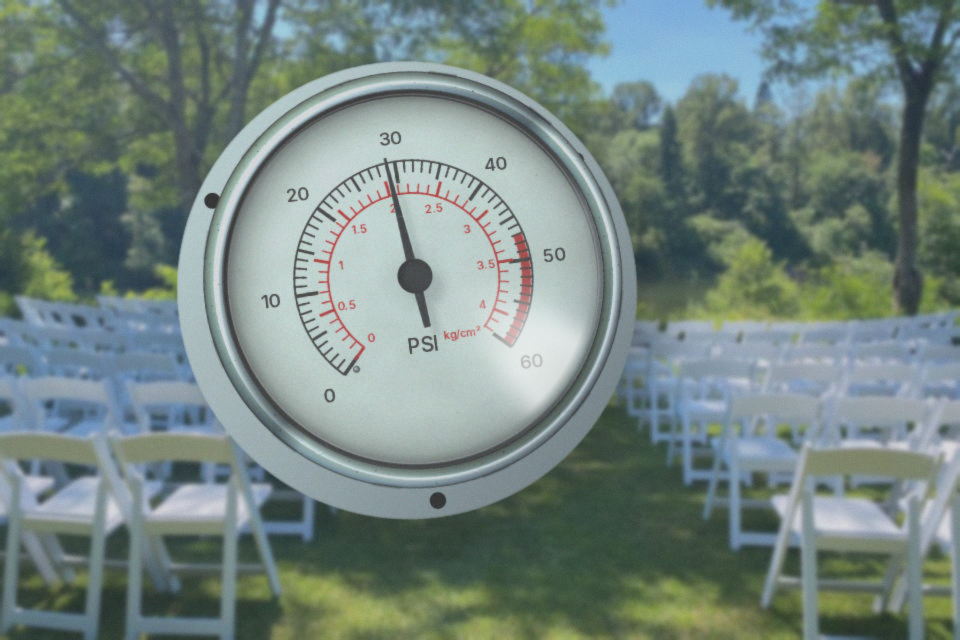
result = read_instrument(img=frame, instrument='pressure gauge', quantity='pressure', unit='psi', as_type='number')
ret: 29 psi
